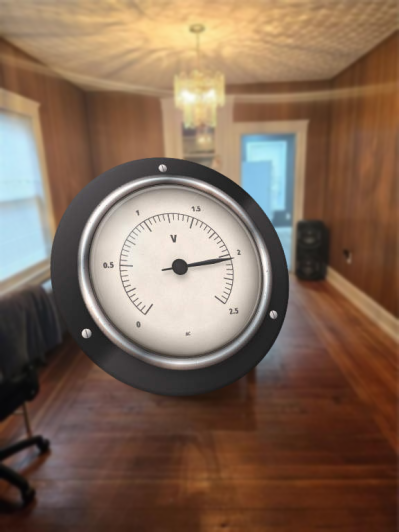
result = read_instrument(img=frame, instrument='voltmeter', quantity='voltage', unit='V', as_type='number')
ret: 2.05 V
